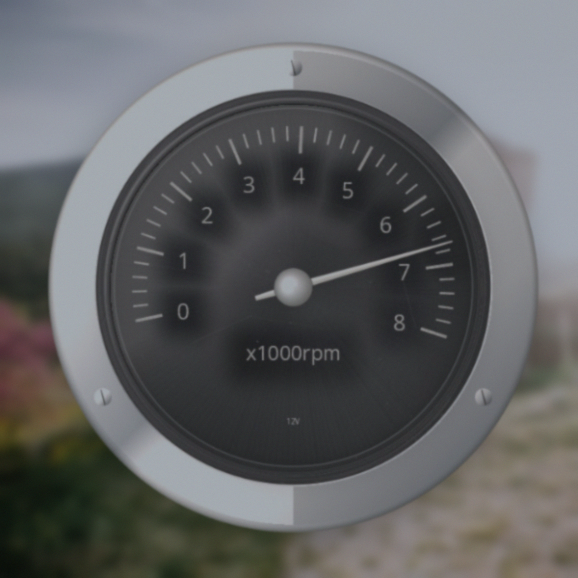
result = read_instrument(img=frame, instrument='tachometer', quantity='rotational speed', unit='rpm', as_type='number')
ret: 6700 rpm
